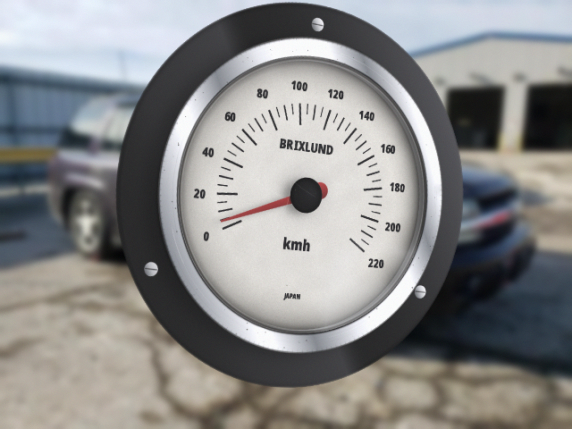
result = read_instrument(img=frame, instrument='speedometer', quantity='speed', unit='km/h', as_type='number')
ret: 5 km/h
